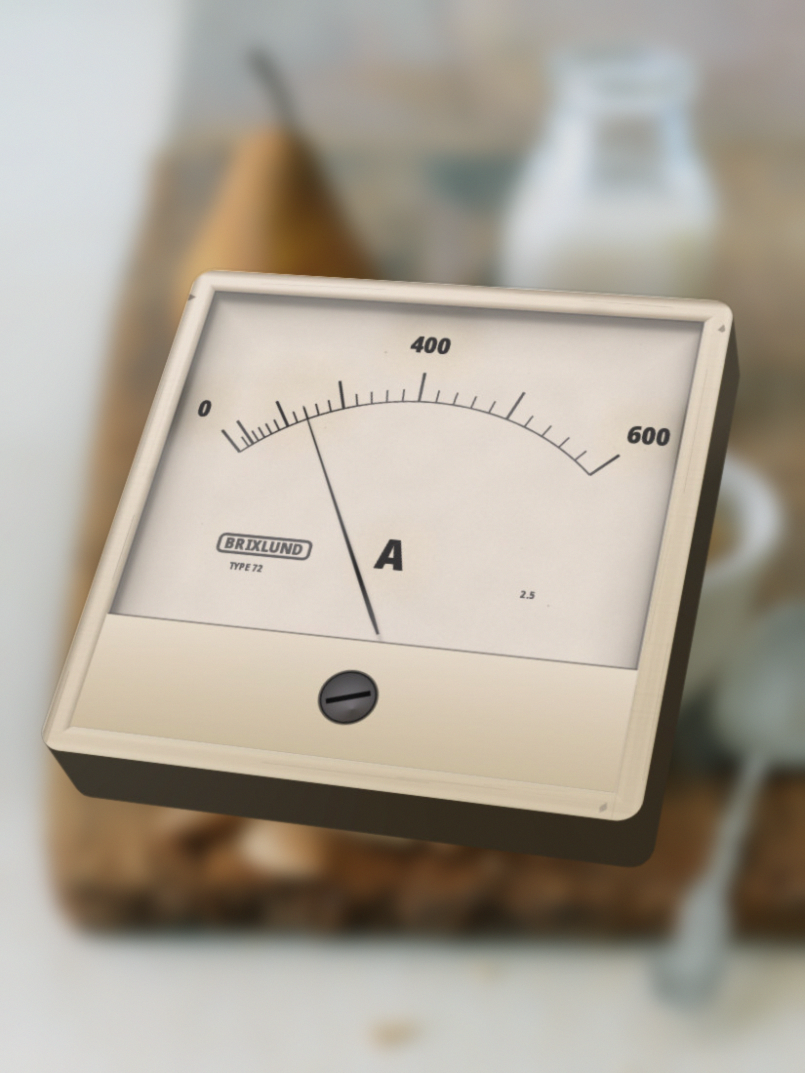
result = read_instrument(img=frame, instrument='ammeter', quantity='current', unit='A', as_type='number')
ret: 240 A
